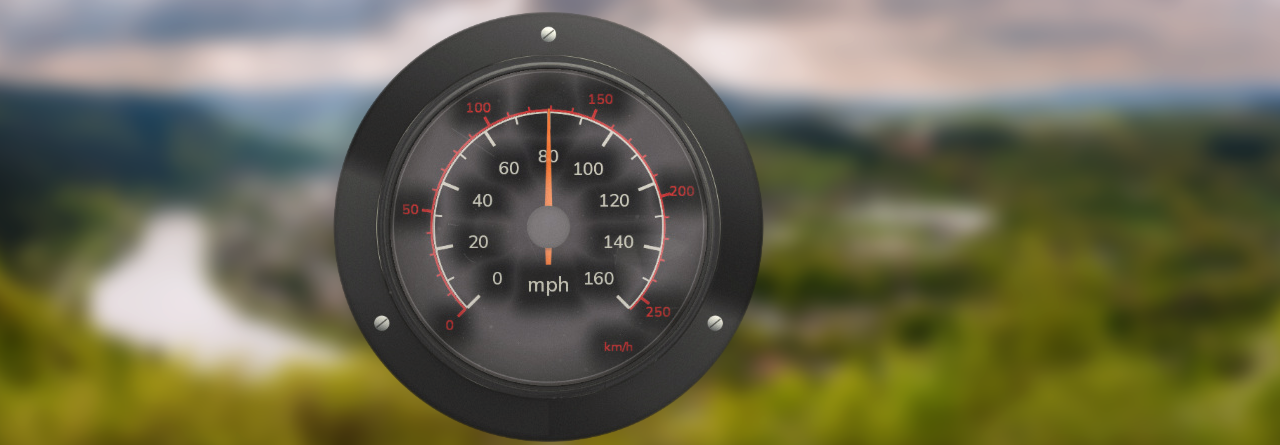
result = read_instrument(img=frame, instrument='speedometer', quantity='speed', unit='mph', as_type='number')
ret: 80 mph
